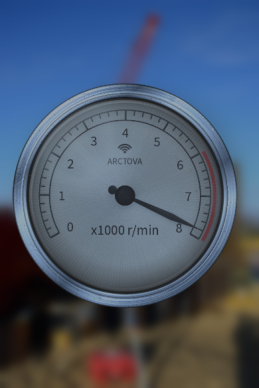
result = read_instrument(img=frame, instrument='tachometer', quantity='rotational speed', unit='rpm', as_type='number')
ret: 7800 rpm
